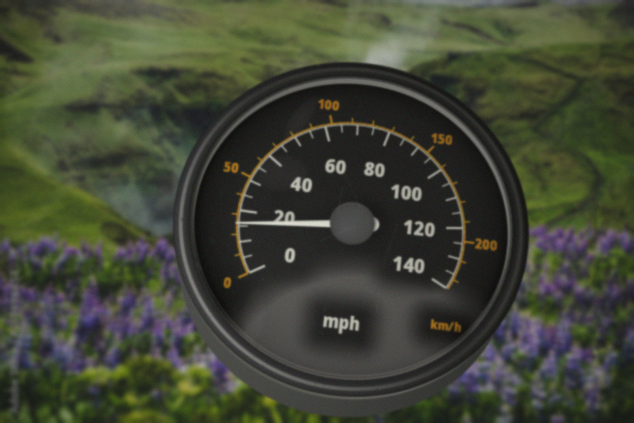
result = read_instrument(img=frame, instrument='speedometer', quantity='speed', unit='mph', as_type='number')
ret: 15 mph
